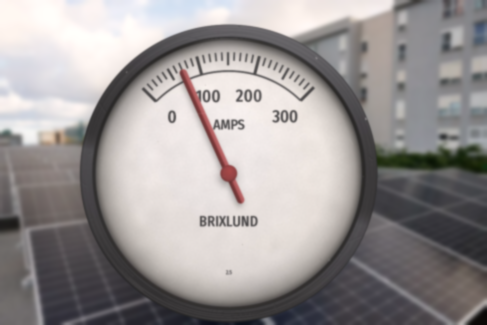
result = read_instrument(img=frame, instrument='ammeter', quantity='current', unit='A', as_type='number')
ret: 70 A
